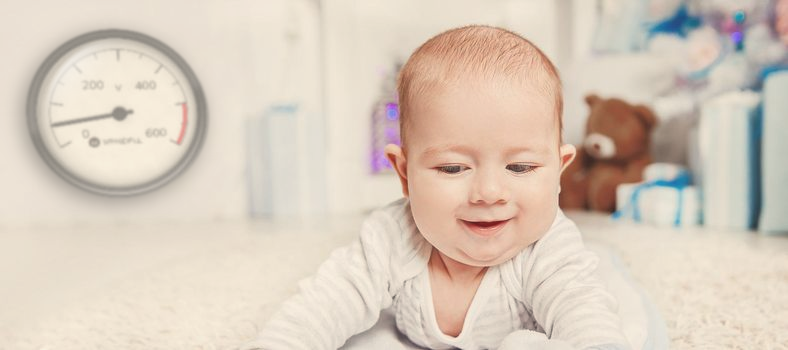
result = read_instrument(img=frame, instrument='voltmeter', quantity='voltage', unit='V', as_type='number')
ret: 50 V
